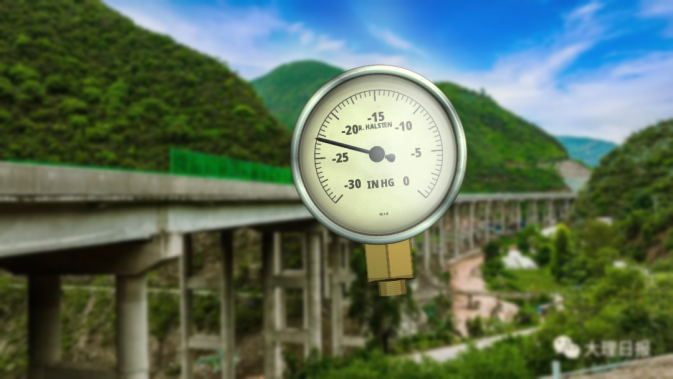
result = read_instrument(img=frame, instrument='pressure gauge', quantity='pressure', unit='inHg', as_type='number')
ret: -23 inHg
